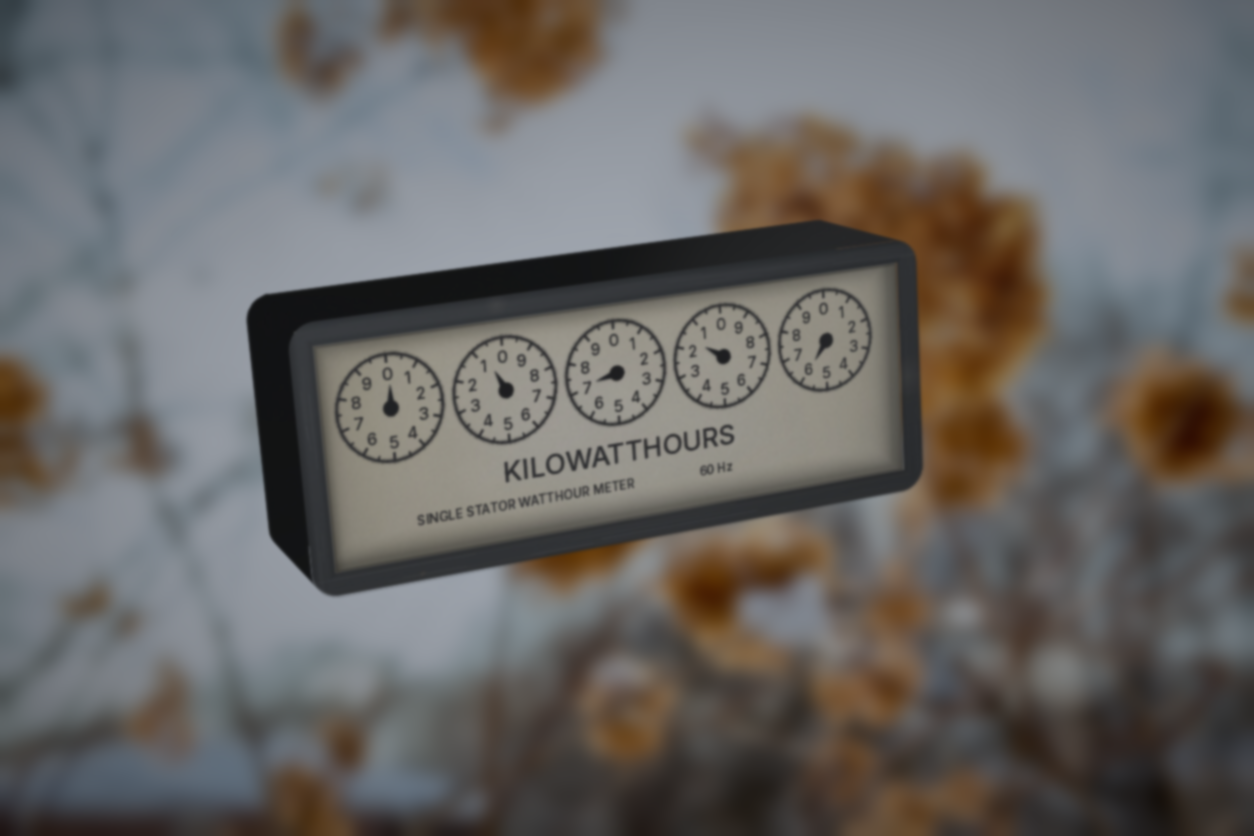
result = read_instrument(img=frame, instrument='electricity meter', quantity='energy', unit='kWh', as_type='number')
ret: 716 kWh
